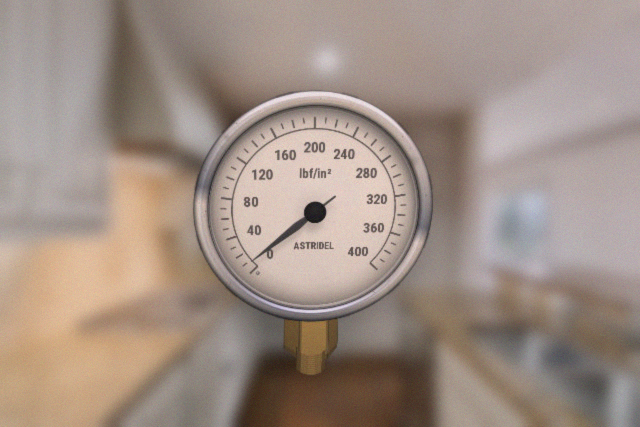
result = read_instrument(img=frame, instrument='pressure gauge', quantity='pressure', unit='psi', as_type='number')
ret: 10 psi
